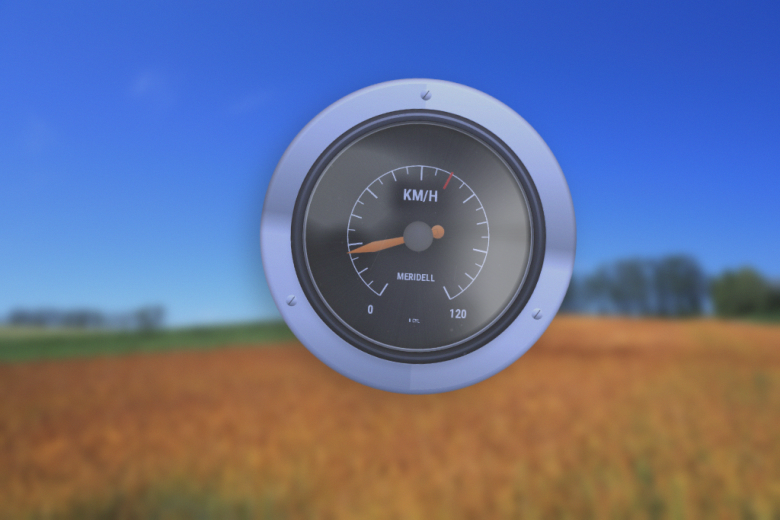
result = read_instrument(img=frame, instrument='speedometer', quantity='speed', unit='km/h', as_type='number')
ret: 17.5 km/h
